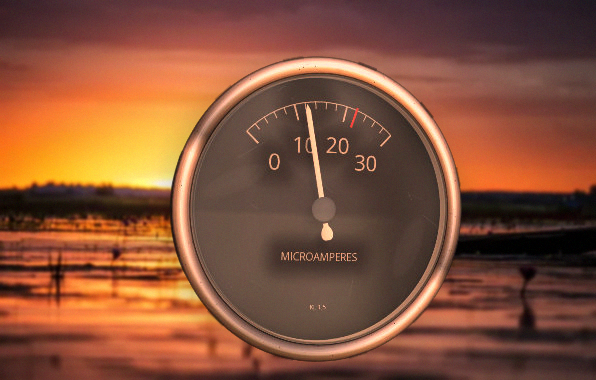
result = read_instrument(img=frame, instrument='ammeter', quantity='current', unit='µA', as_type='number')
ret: 12 µA
